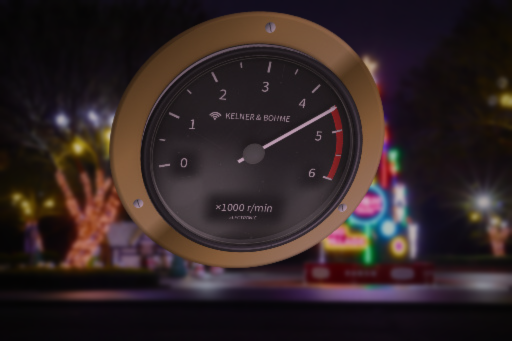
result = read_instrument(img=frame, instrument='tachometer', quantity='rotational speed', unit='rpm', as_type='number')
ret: 4500 rpm
